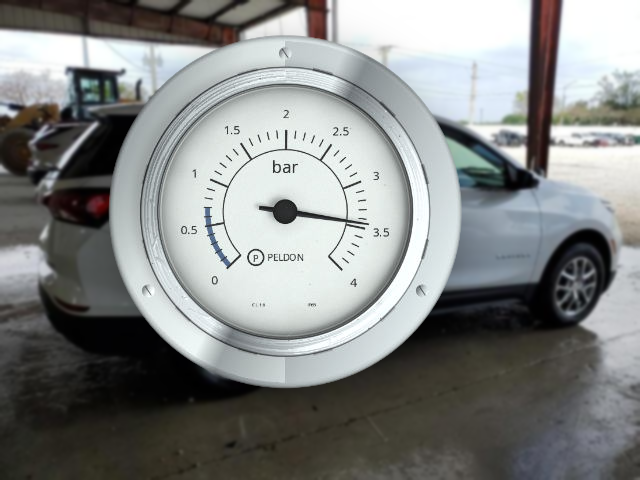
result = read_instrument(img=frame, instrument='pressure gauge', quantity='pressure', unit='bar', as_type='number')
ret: 3.45 bar
